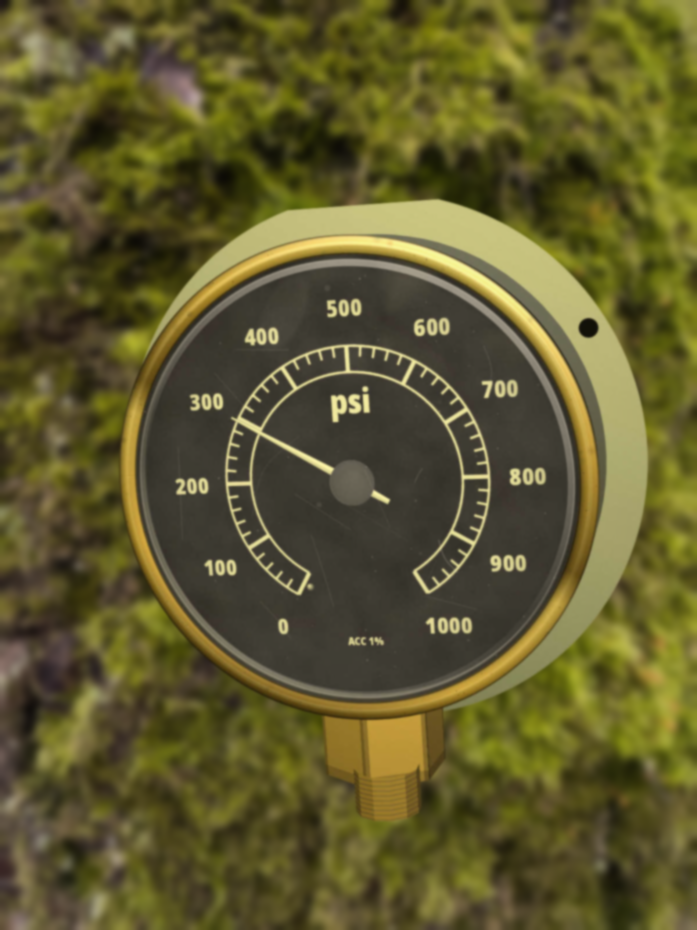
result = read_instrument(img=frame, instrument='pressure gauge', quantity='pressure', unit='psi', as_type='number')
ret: 300 psi
